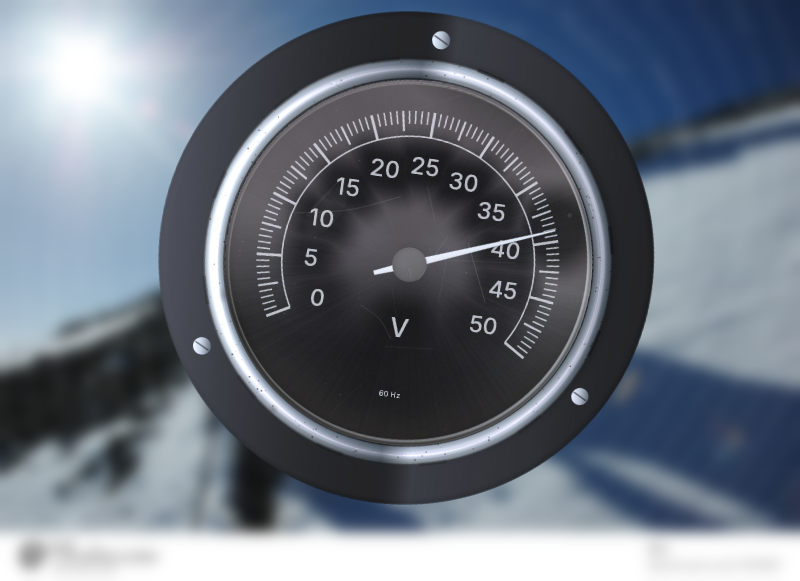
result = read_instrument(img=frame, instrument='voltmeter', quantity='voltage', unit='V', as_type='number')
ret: 39 V
